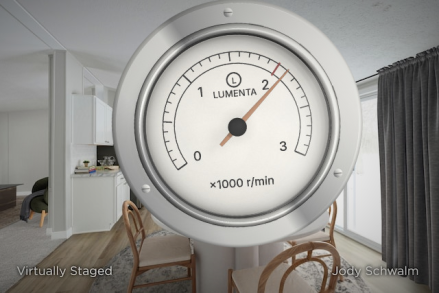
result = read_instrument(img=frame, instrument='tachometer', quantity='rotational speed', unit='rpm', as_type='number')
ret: 2100 rpm
